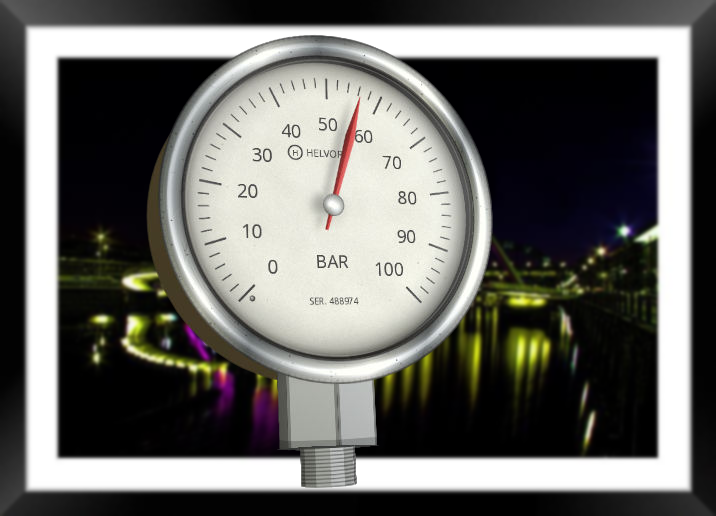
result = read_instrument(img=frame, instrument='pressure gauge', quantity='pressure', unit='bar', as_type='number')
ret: 56 bar
